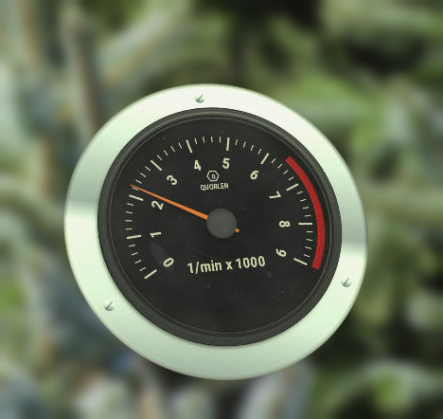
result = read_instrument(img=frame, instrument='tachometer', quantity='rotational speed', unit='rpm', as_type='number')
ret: 2200 rpm
